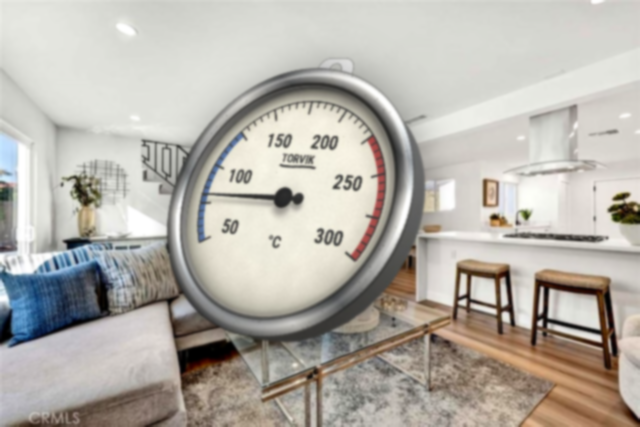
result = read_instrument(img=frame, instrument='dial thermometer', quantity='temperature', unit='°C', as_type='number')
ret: 80 °C
